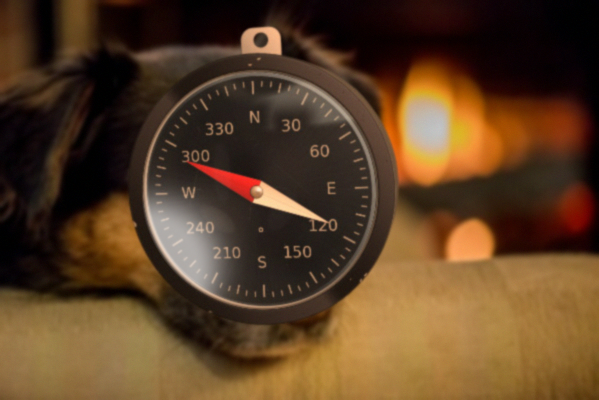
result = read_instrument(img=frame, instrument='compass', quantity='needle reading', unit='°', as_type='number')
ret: 295 °
